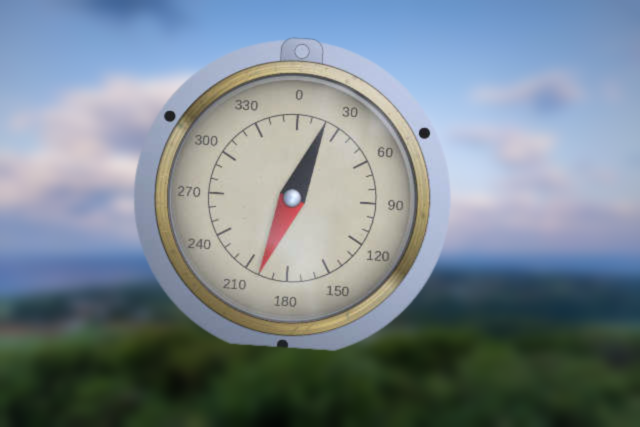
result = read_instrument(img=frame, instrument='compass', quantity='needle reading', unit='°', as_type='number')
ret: 200 °
